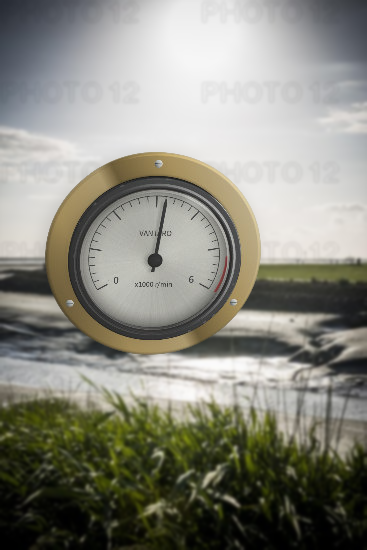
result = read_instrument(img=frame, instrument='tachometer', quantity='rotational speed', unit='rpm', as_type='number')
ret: 3200 rpm
